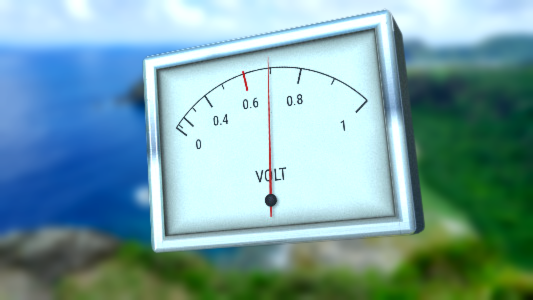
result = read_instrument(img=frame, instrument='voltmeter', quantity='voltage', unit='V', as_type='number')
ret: 0.7 V
